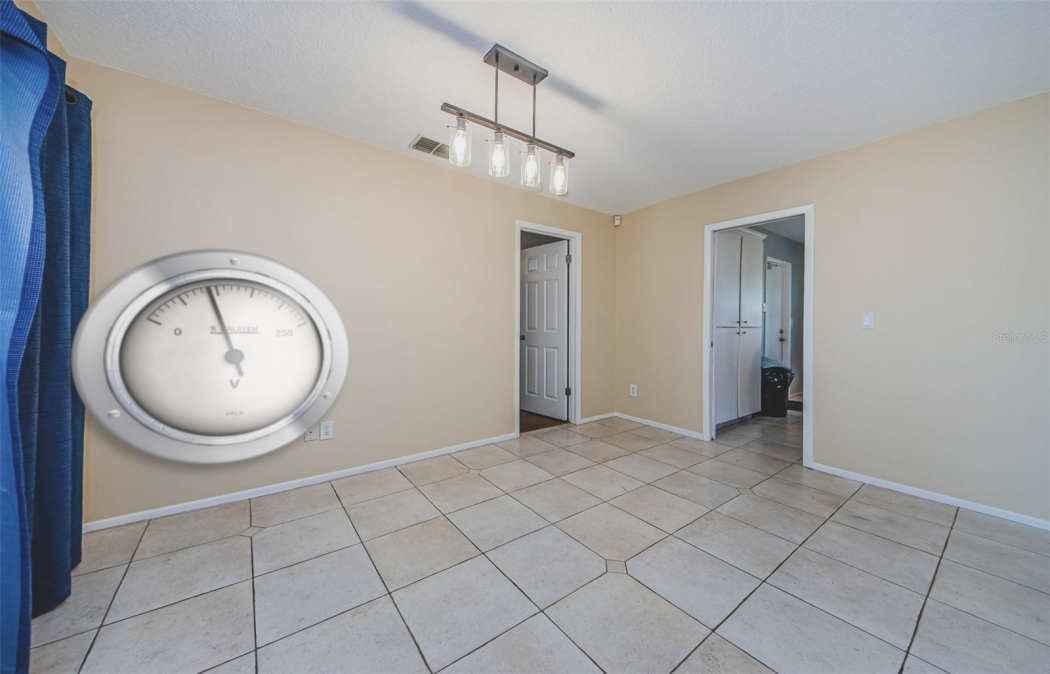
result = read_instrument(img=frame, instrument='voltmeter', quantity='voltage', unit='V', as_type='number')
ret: 90 V
